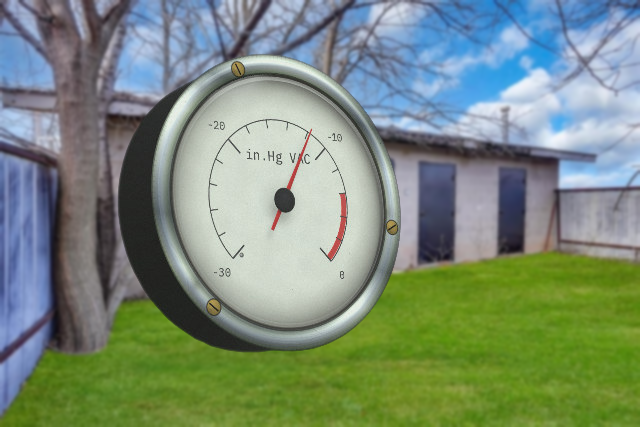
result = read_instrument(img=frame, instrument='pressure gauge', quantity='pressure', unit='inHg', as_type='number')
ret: -12 inHg
